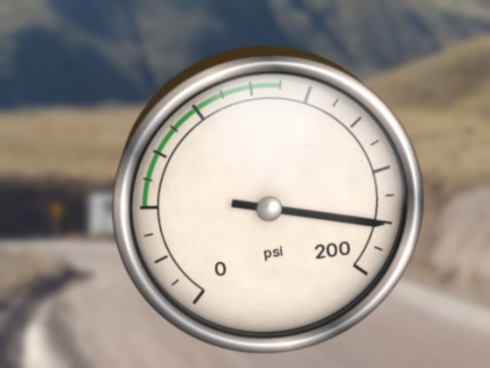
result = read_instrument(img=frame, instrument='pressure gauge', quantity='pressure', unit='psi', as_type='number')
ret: 180 psi
